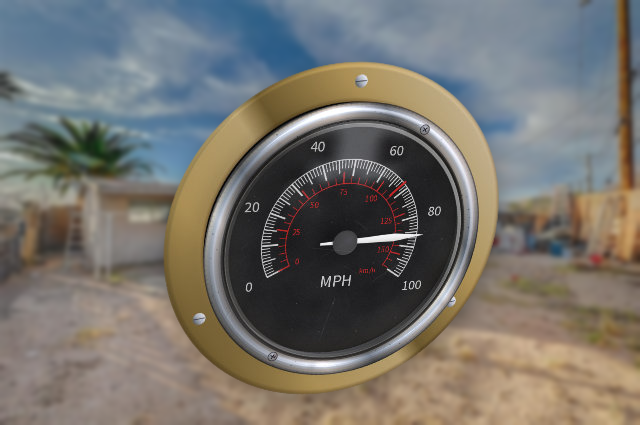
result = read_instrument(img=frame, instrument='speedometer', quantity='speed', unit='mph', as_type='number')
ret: 85 mph
